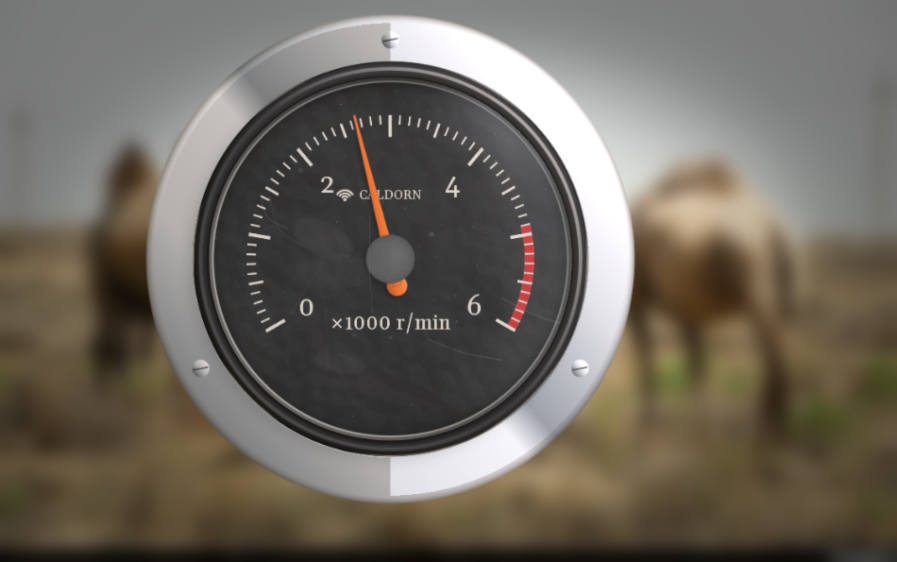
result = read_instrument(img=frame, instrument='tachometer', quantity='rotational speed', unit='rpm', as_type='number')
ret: 2650 rpm
